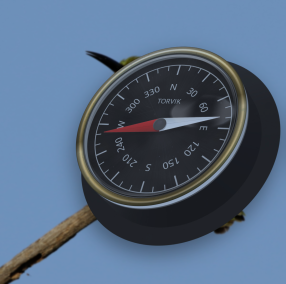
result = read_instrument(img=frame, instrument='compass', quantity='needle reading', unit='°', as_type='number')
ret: 260 °
